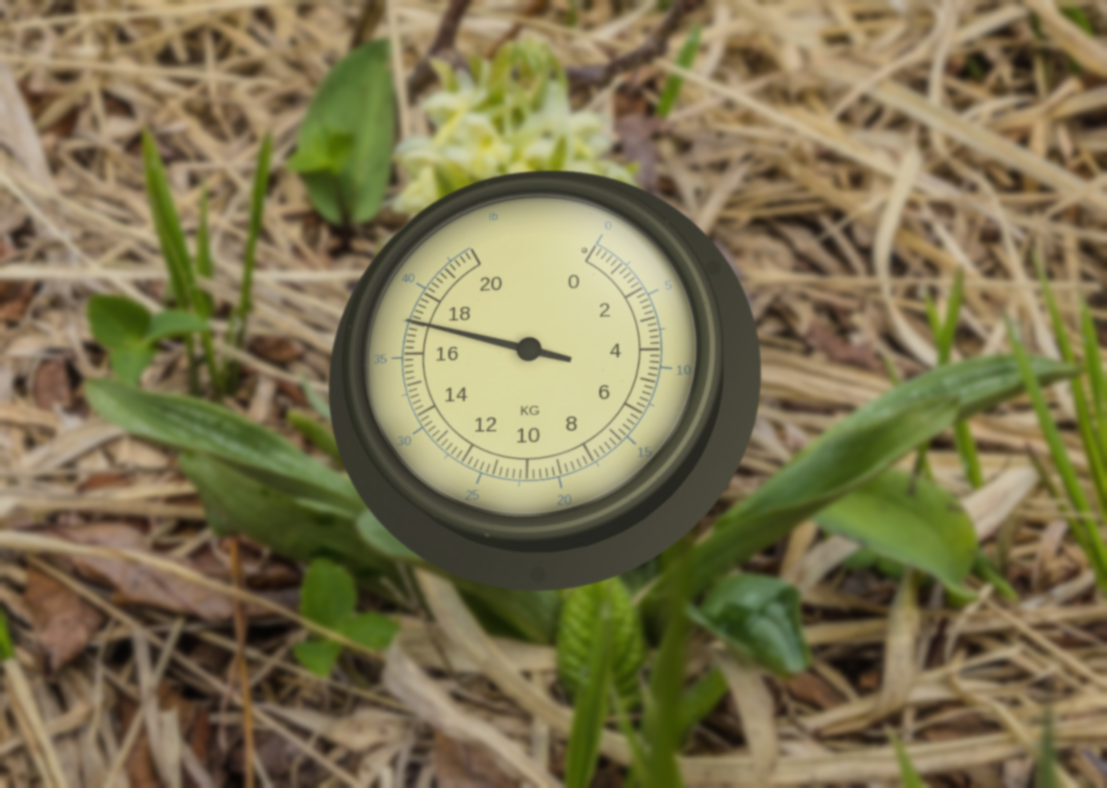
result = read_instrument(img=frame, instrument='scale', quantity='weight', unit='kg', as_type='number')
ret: 17 kg
